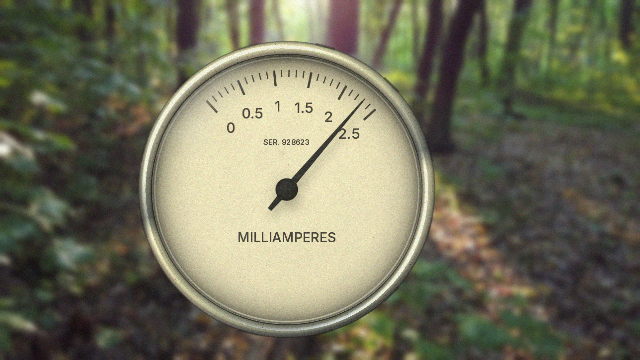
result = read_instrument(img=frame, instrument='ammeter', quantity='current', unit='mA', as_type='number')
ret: 2.3 mA
